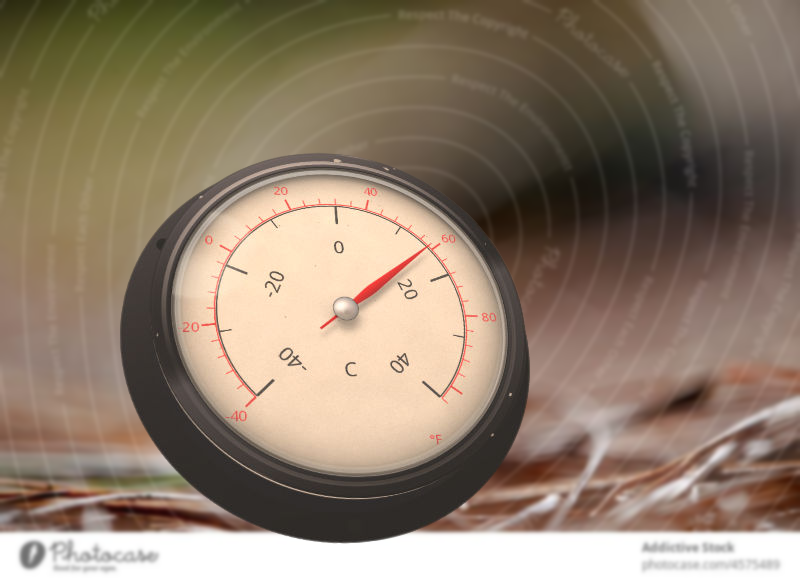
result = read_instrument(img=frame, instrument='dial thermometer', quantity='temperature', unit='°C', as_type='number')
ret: 15 °C
